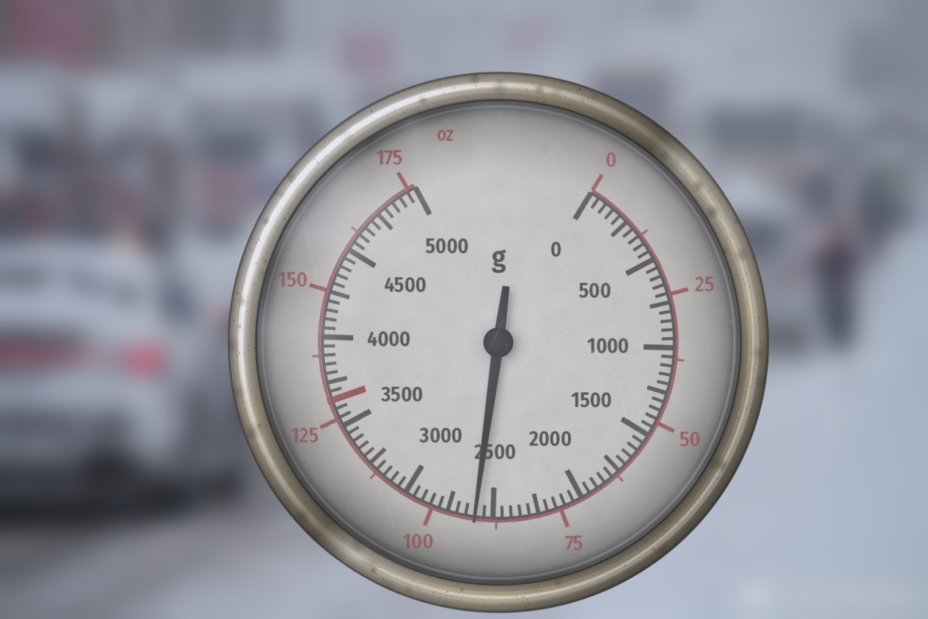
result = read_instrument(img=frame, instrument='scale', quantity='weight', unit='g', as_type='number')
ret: 2600 g
